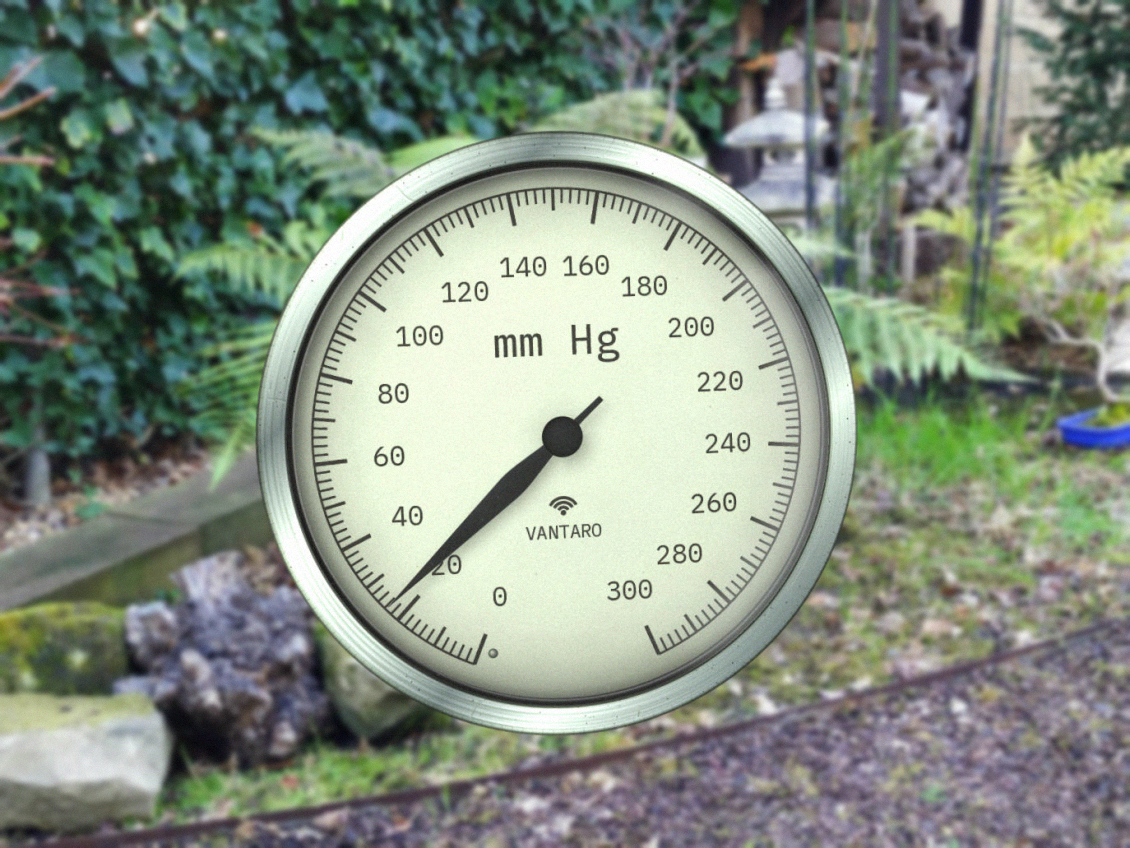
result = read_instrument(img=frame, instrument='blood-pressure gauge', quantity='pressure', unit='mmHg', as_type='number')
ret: 24 mmHg
